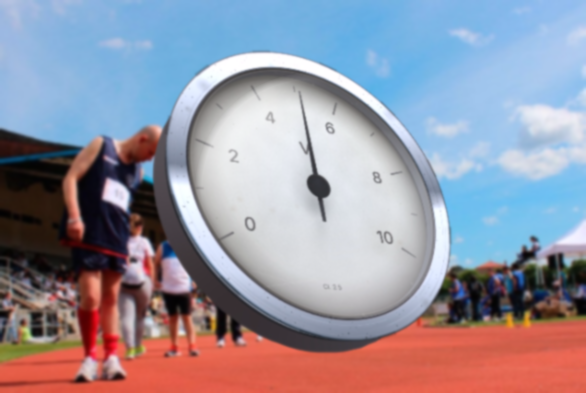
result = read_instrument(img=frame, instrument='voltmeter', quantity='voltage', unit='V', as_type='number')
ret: 5 V
